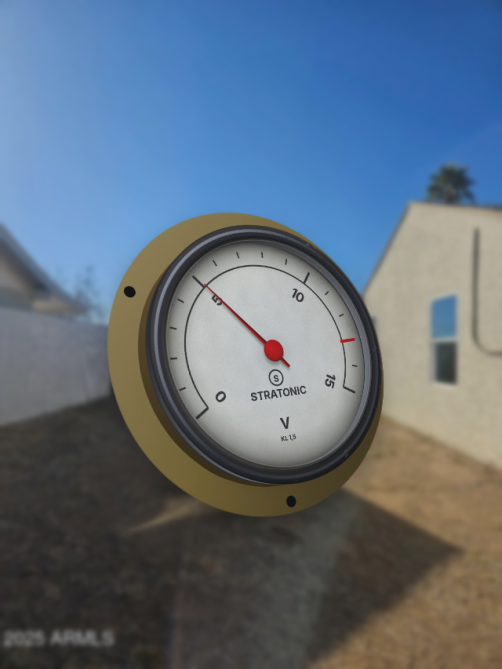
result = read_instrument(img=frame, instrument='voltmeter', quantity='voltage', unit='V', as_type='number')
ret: 5 V
